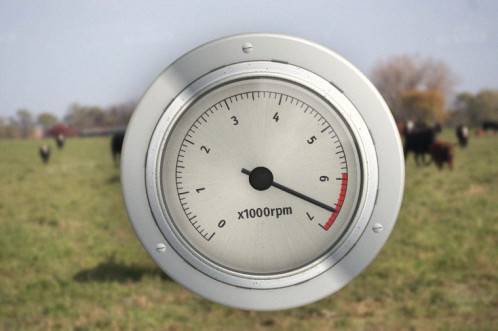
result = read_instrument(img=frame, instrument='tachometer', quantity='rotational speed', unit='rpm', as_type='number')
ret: 6600 rpm
